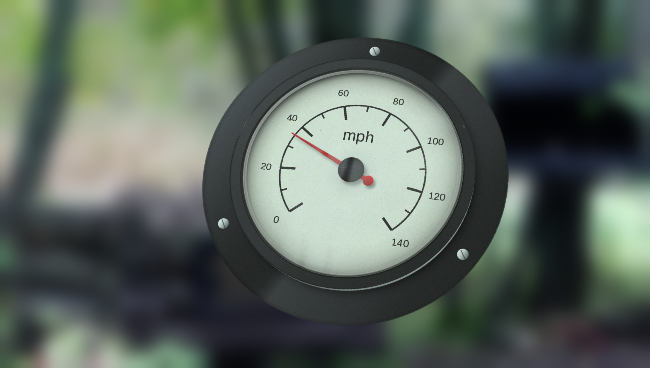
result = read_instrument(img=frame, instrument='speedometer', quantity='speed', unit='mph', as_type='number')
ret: 35 mph
